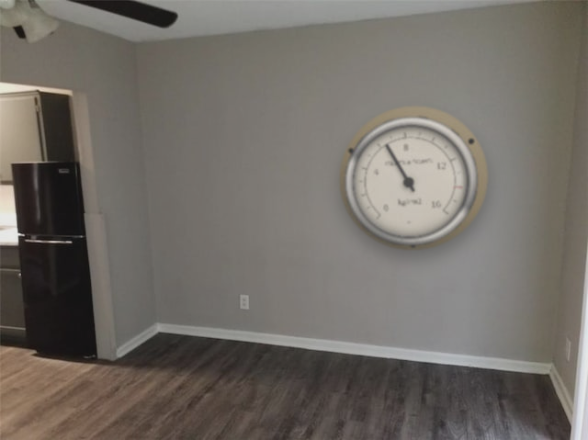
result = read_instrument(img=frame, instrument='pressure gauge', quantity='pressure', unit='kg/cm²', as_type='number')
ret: 6.5 kg/cm²
